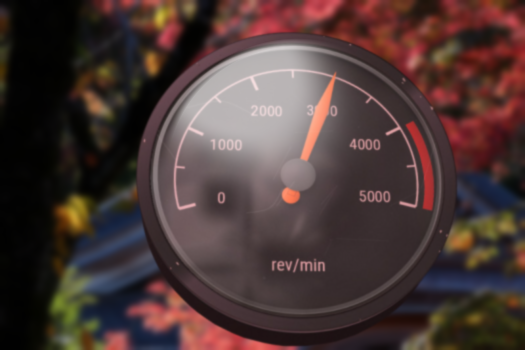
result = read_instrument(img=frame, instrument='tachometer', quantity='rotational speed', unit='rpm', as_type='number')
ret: 3000 rpm
